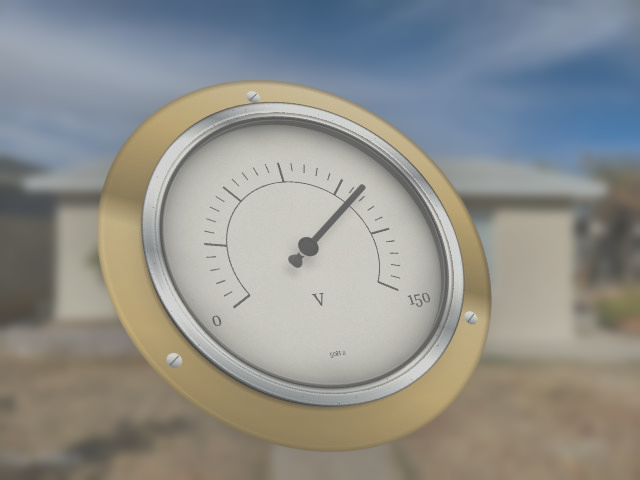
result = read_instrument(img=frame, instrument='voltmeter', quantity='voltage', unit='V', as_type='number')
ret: 107.5 V
